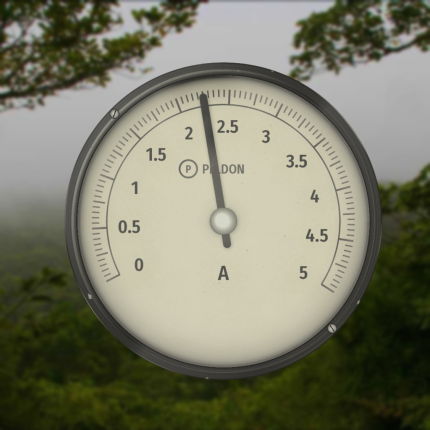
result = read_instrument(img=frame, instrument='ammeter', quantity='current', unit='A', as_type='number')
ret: 2.25 A
